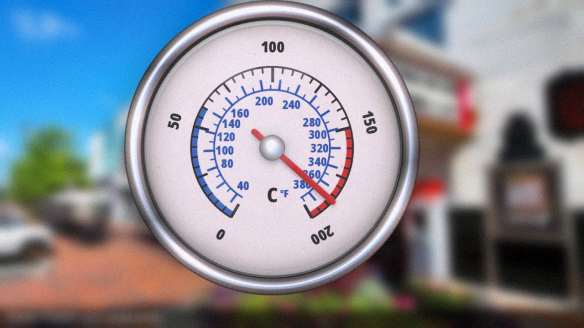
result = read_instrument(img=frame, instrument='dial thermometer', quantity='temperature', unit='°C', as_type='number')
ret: 187.5 °C
